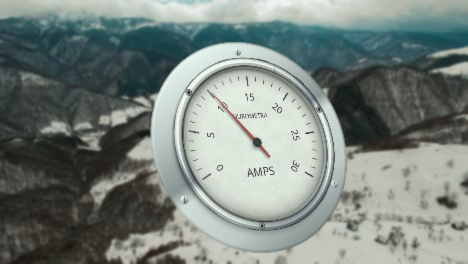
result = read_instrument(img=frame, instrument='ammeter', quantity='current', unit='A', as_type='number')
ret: 10 A
